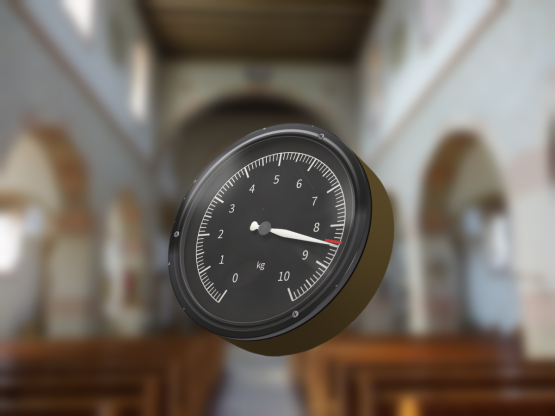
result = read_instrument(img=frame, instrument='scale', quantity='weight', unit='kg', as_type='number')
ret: 8.5 kg
